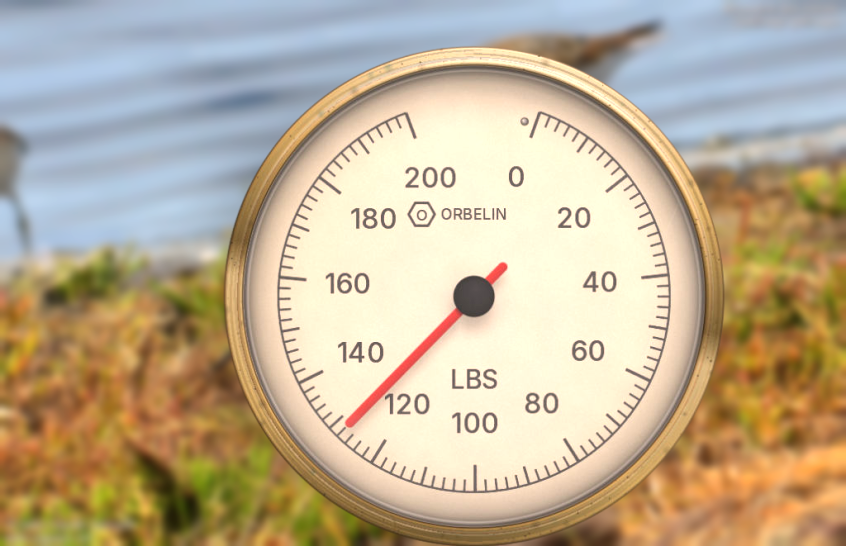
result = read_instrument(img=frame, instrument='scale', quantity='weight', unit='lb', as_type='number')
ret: 128 lb
